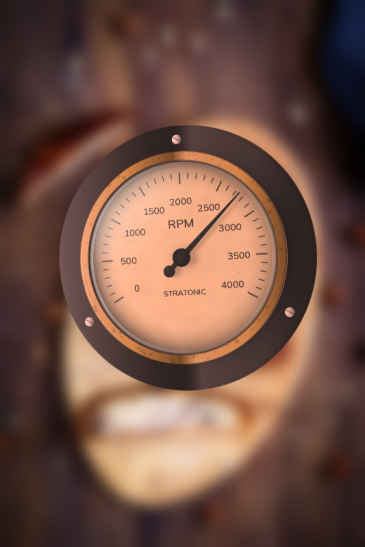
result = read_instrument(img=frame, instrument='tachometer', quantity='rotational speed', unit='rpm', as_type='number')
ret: 2750 rpm
